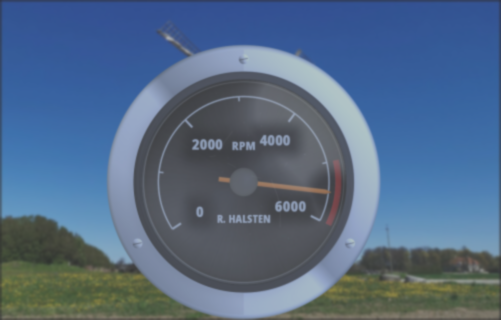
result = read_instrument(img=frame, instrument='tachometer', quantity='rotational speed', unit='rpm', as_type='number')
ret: 5500 rpm
